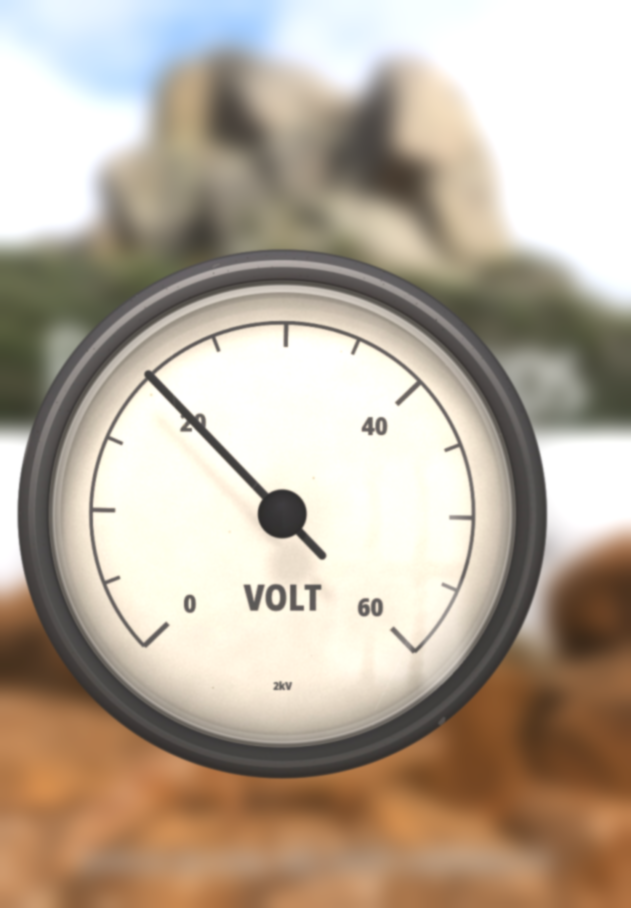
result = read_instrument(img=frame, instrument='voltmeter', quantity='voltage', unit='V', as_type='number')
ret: 20 V
